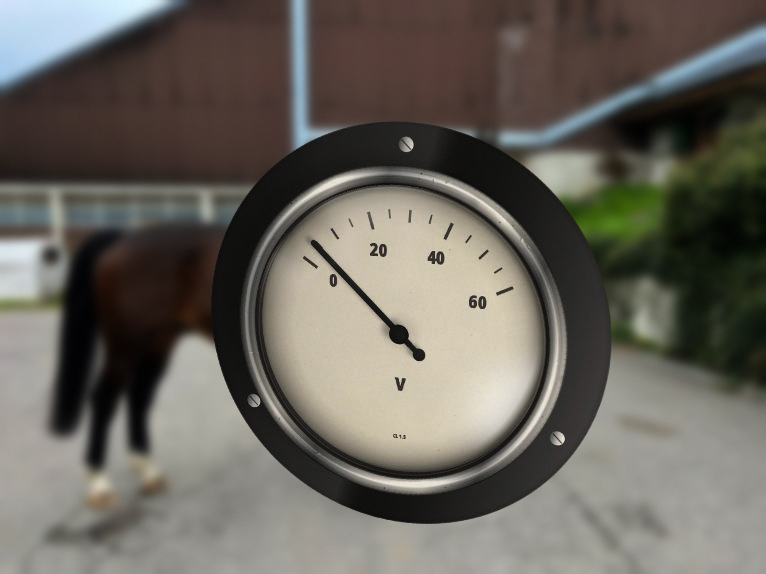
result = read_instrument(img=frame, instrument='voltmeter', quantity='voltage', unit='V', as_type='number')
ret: 5 V
